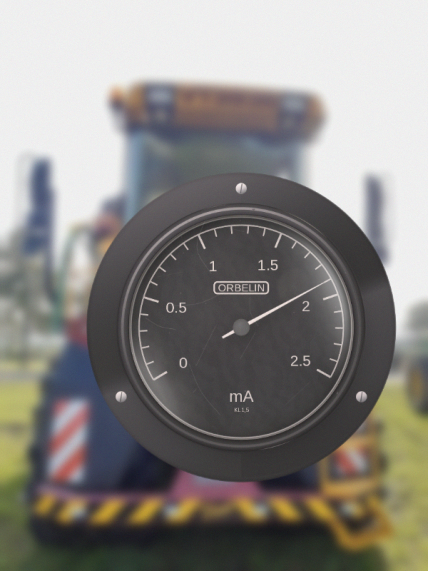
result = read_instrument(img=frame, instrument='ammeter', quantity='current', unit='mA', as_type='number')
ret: 1.9 mA
